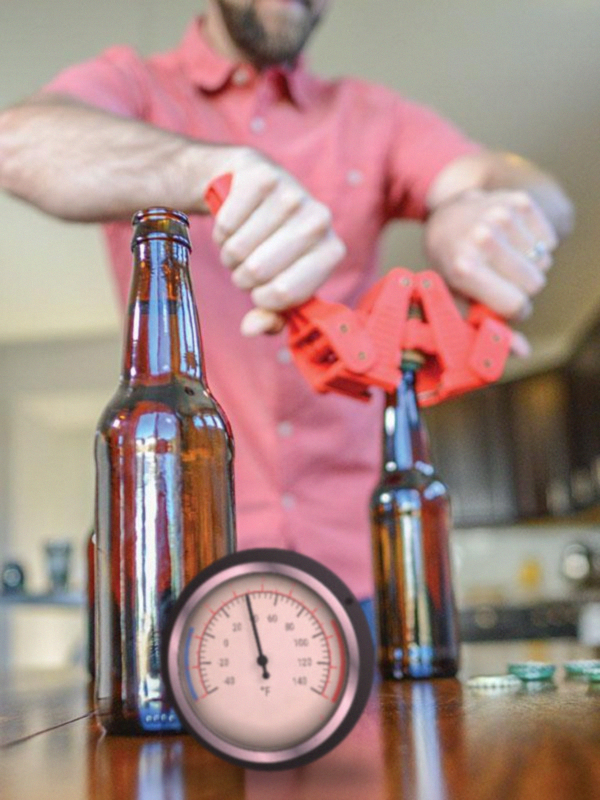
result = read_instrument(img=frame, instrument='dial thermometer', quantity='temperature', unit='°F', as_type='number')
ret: 40 °F
